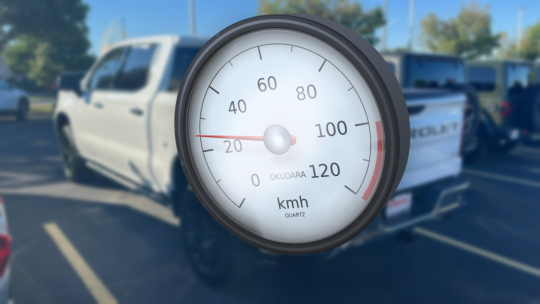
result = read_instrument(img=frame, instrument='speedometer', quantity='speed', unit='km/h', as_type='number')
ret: 25 km/h
